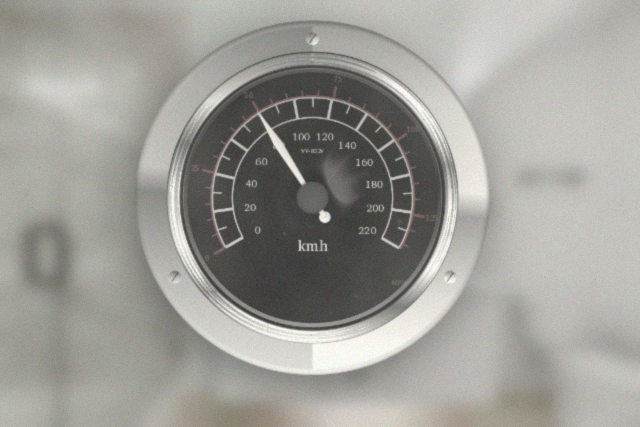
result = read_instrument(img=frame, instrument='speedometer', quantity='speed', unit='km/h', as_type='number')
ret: 80 km/h
